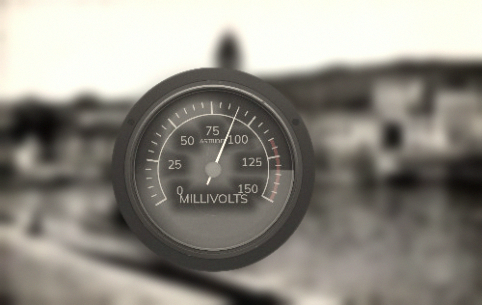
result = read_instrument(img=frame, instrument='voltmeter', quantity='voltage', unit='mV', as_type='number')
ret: 90 mV
